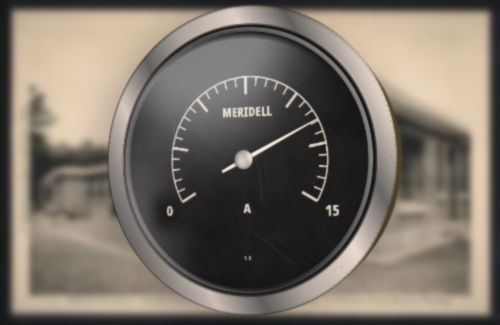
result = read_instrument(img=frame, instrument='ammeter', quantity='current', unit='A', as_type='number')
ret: 11.5 A
